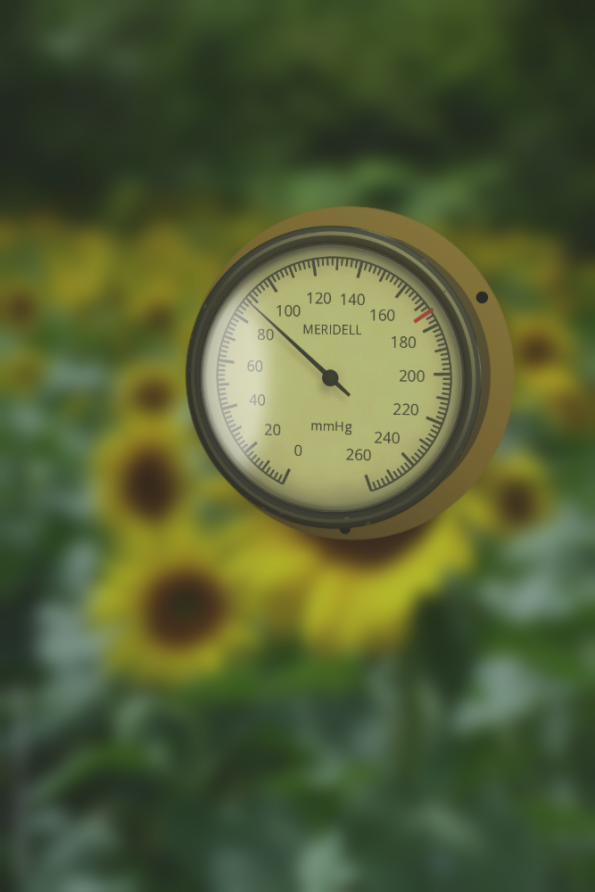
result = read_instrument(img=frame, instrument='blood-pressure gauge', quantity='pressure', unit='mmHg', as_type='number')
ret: 88 mmHg
